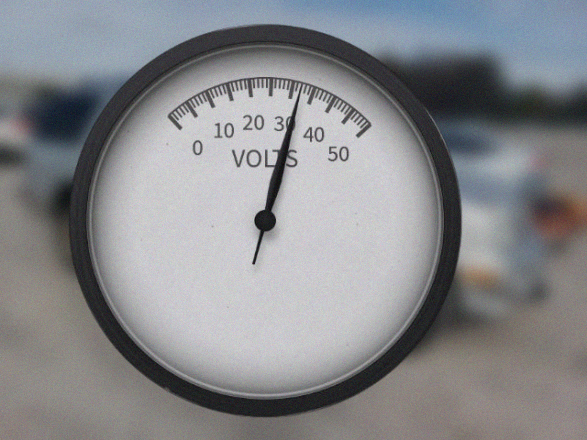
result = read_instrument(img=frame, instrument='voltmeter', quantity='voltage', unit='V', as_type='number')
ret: 32 V
